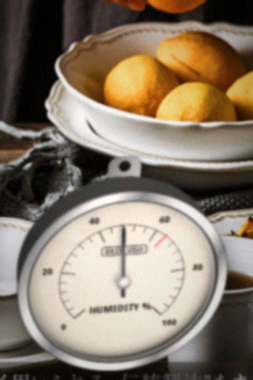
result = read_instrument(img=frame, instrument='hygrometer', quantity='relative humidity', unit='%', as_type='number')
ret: 48 %
